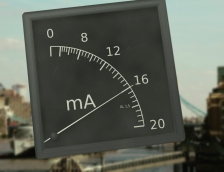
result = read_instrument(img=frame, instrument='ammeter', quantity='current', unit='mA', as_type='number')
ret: 16 mA
